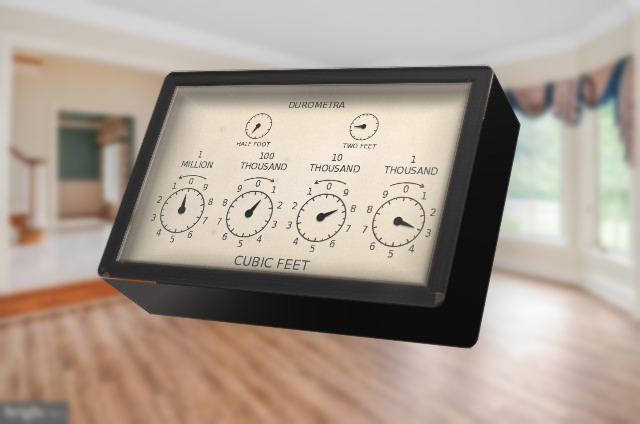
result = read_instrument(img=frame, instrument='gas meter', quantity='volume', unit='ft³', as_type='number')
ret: 8300 ft³
